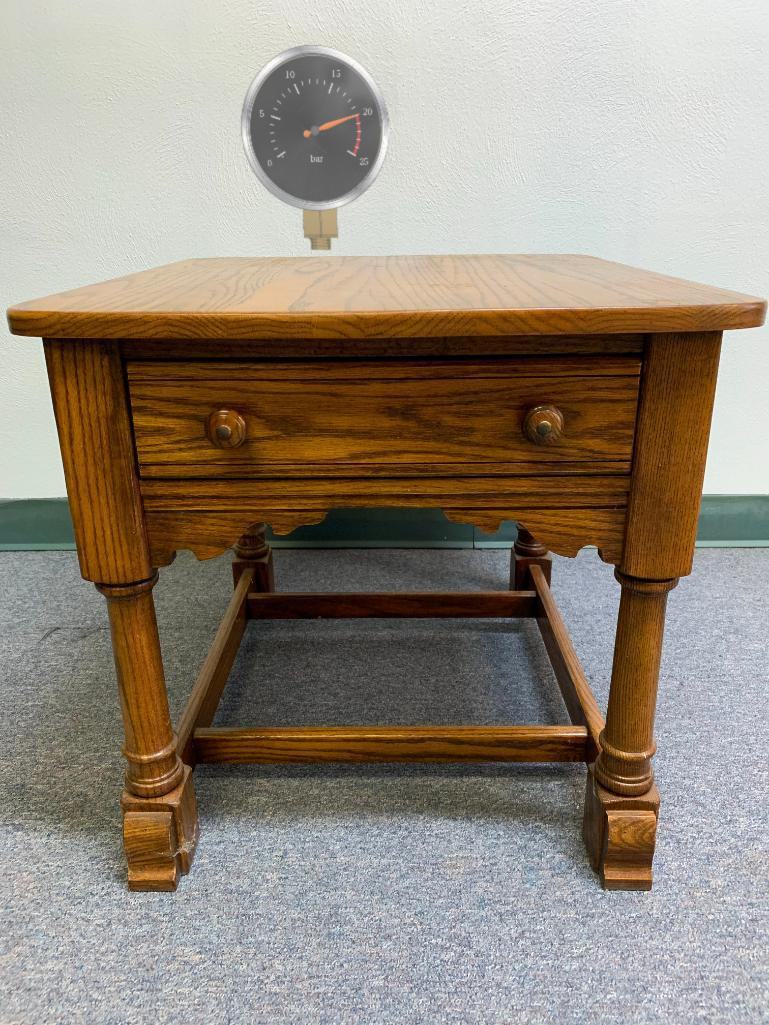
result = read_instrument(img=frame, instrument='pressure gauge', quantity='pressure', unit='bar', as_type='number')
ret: 20 bar
